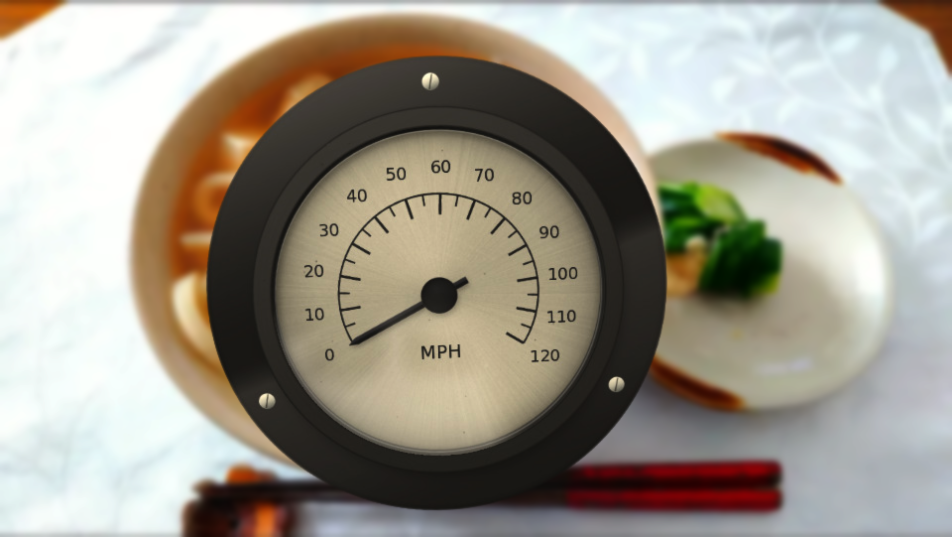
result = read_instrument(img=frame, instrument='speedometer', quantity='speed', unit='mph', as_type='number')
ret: 0 mph
